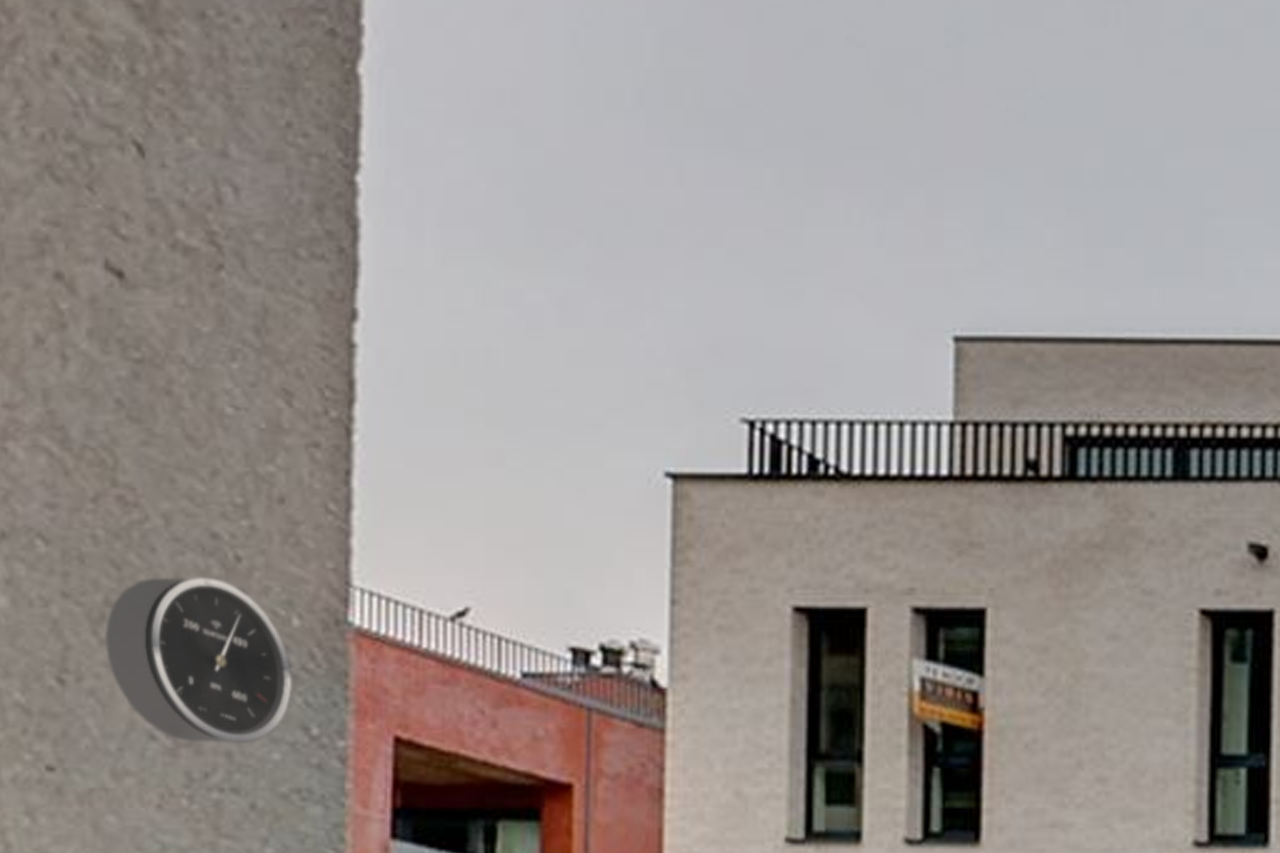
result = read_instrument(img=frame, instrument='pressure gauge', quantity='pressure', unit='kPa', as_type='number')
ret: 350 kPa
